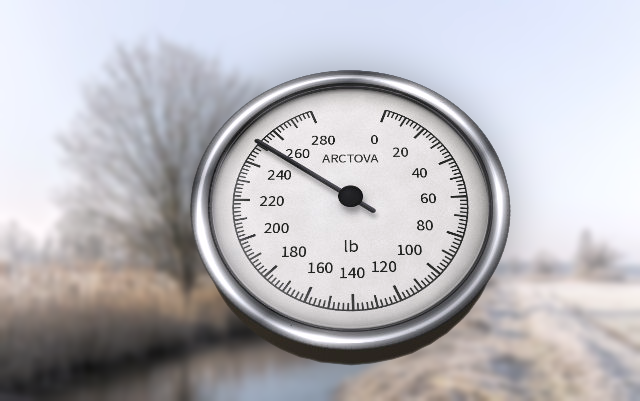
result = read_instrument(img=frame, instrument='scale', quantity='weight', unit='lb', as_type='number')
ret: 250 lb
